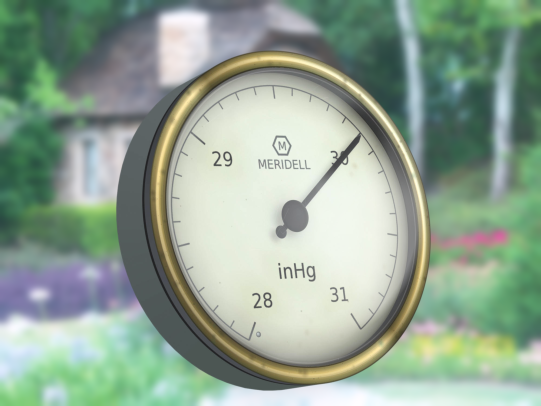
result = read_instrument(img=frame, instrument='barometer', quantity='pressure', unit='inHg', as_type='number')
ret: 30 inHg
